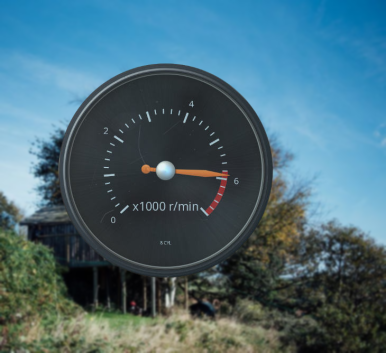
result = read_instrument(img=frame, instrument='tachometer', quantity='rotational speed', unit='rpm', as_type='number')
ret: 5900 rpm
